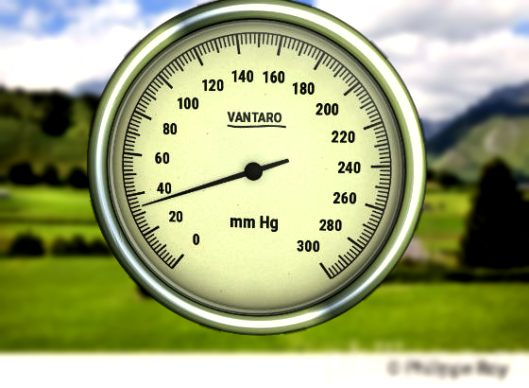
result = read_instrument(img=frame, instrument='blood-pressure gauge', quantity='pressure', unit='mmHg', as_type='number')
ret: 34 mmHg
